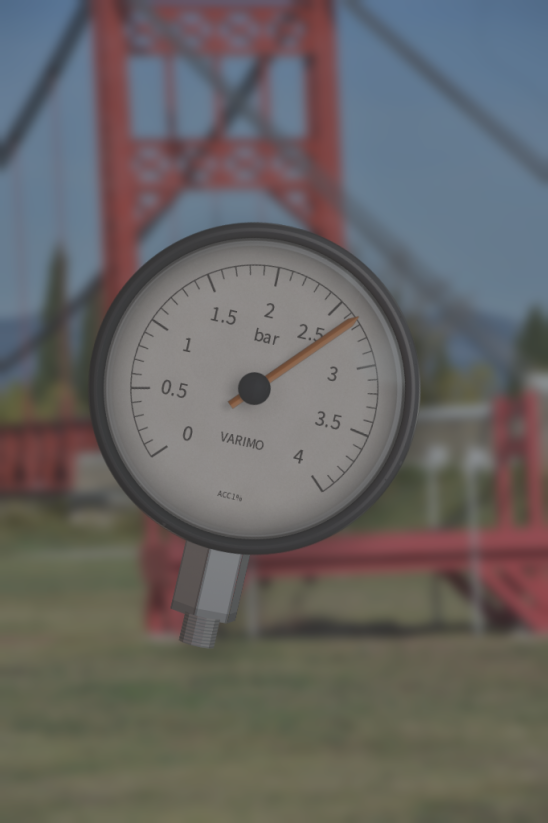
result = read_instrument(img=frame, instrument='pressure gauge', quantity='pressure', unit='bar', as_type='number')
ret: 2.65 bar
